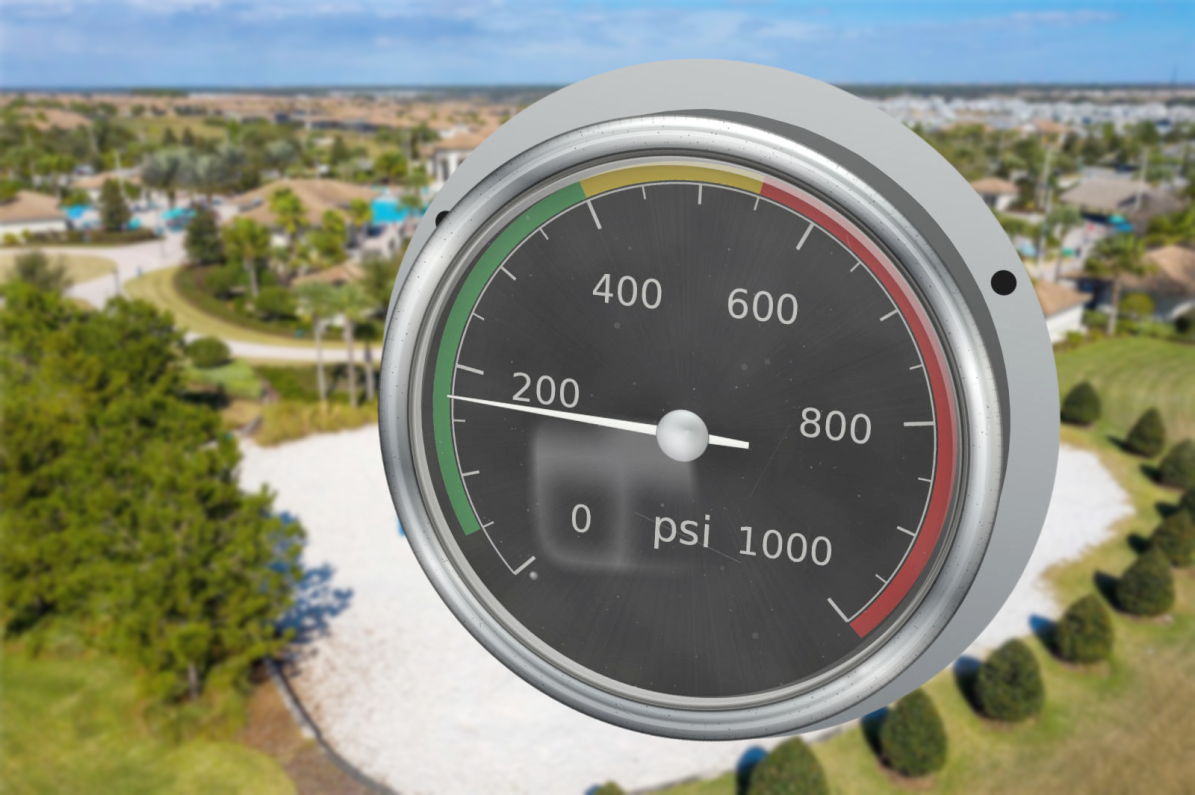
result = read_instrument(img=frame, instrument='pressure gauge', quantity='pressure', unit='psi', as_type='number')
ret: 175 psi
